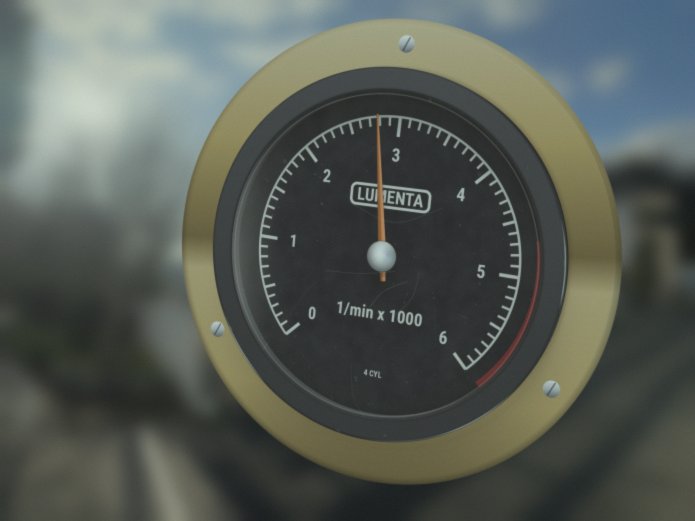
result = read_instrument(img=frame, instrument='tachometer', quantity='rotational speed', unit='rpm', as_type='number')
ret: 2800 rpm
